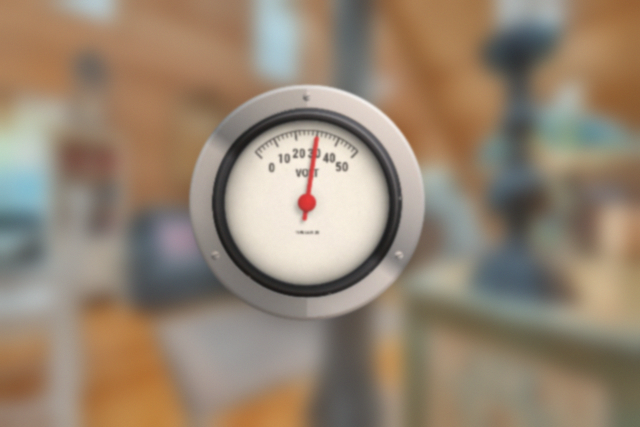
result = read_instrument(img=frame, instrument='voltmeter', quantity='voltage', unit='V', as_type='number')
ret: 30 V
